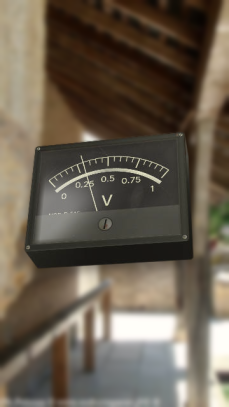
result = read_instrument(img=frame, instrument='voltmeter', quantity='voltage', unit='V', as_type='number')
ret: 0.3 V
